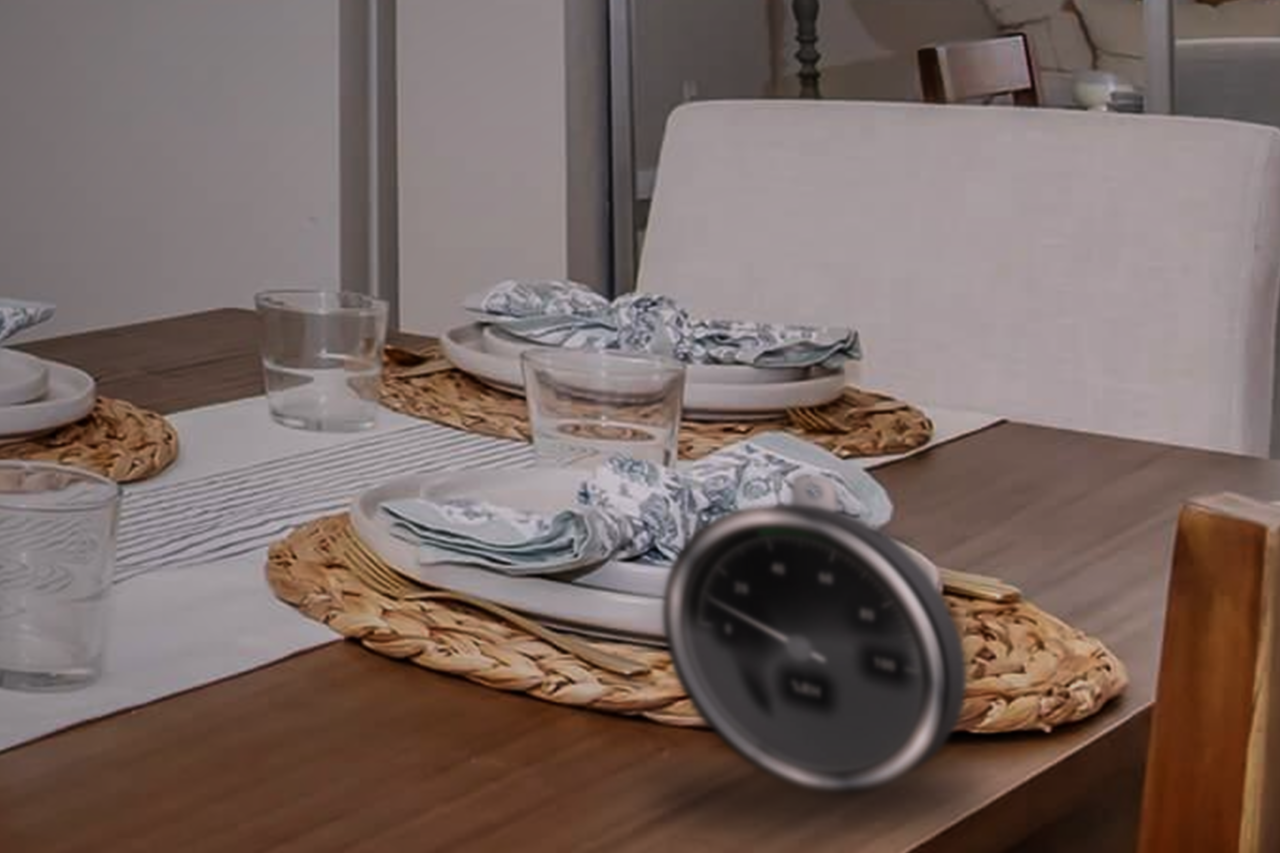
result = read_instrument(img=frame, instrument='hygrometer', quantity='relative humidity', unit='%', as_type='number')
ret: 10 %
